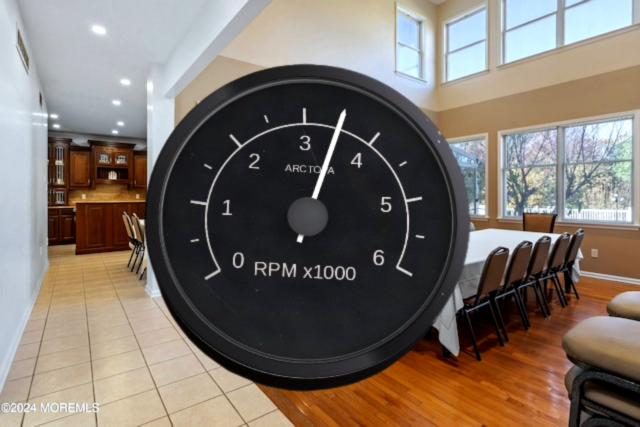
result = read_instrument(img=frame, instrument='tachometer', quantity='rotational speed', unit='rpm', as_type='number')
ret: 3500 rpm
